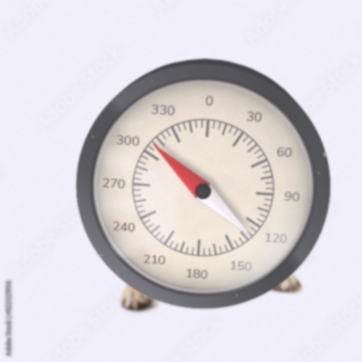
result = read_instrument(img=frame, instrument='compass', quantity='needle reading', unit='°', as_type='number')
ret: 310 °
